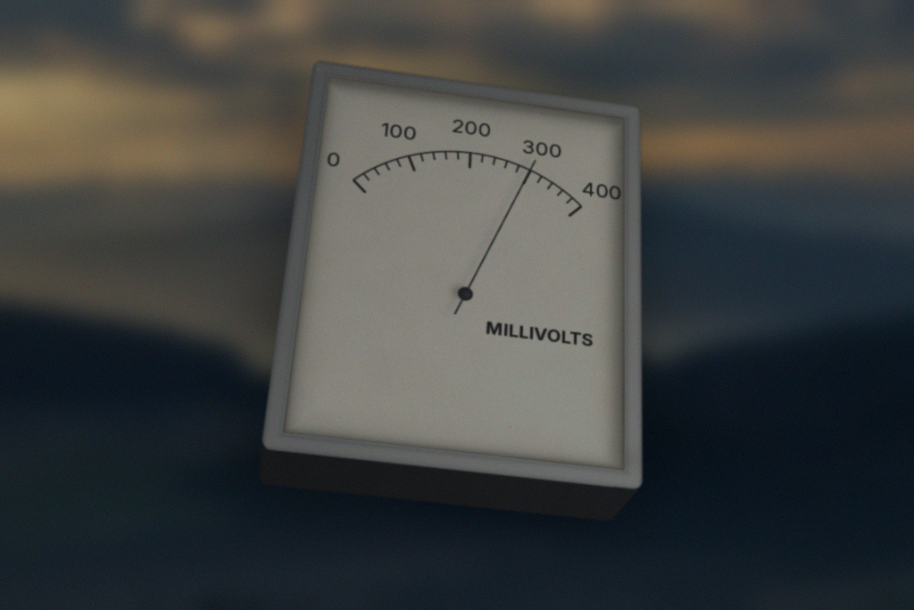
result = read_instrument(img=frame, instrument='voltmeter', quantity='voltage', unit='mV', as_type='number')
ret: 300 mV
